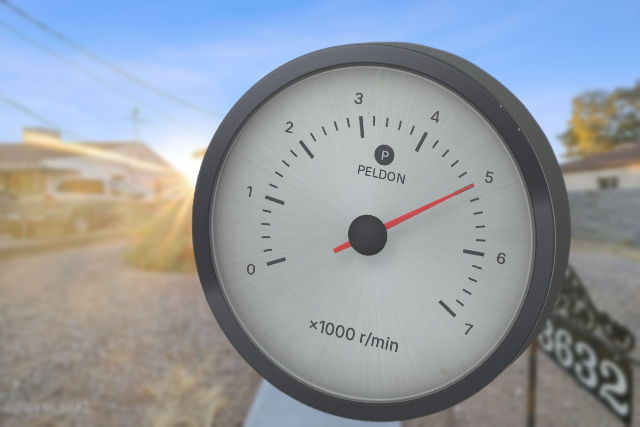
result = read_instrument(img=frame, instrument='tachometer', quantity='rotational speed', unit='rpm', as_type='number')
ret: 5000 rpm
